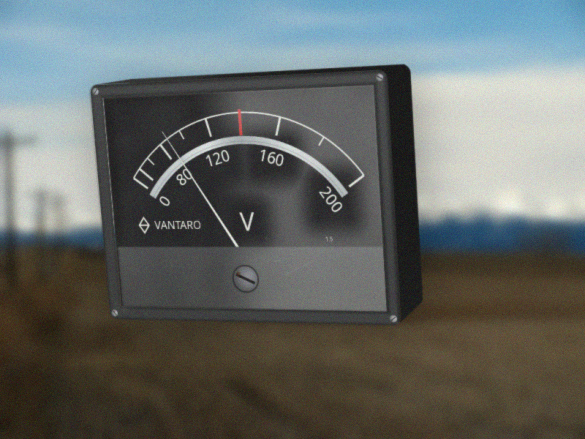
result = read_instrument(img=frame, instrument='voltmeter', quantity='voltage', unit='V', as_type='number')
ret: 90 V
